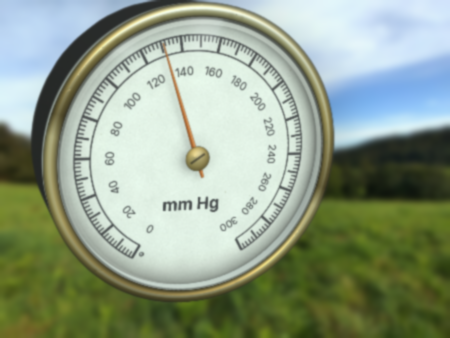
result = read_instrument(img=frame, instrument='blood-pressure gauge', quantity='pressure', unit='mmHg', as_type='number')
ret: 130 mmHg
